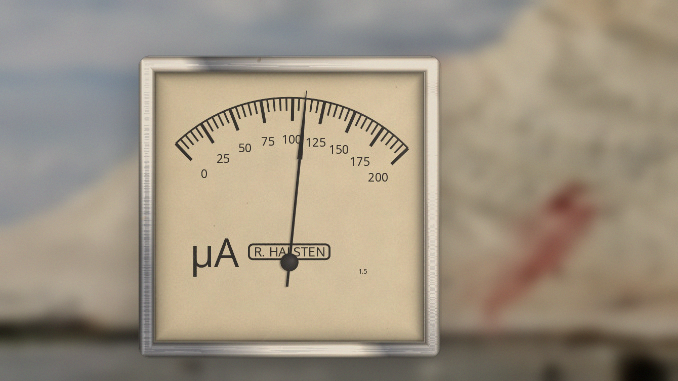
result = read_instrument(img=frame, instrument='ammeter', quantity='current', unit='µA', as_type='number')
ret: 110 µA
